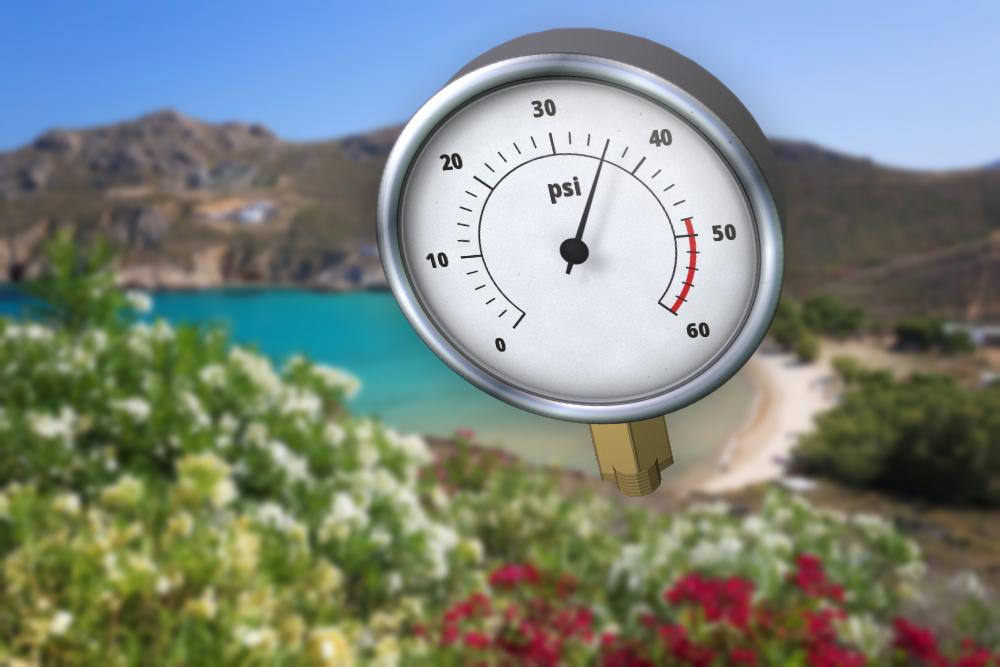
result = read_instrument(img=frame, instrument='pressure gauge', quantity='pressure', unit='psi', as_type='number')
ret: 36 psi
